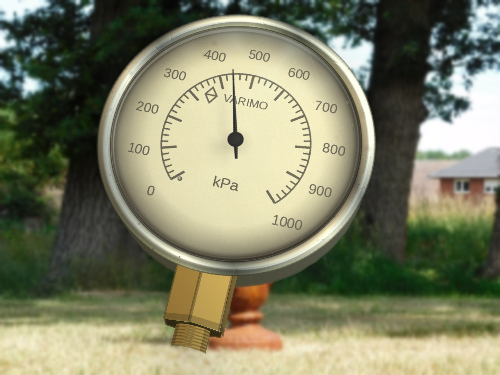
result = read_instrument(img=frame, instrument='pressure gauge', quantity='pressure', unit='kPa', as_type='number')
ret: 440 kPa
